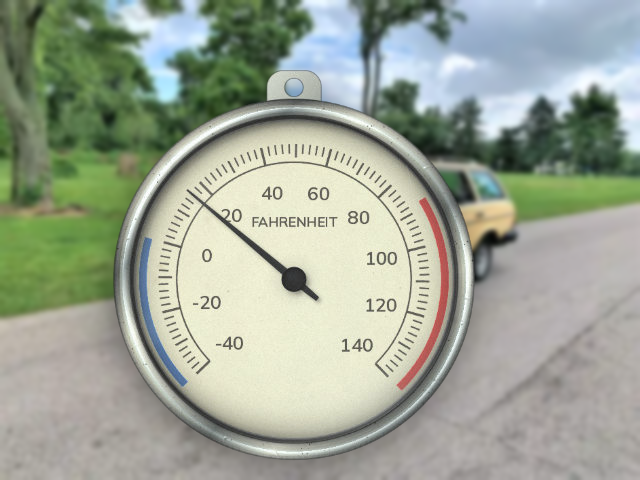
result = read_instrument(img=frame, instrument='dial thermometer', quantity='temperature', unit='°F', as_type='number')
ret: 16 °F
